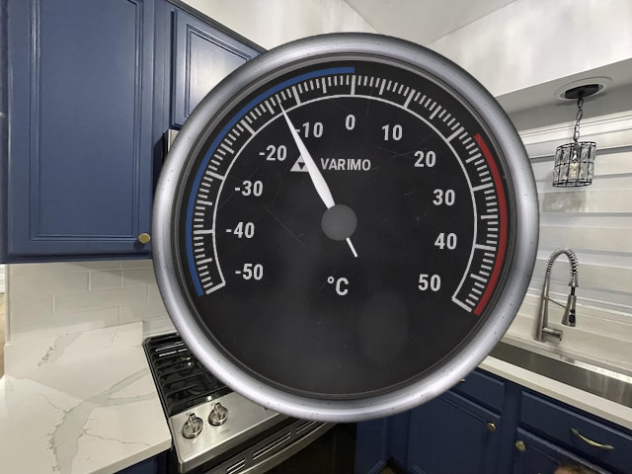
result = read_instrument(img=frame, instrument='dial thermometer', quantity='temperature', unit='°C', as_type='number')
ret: -13 °C
